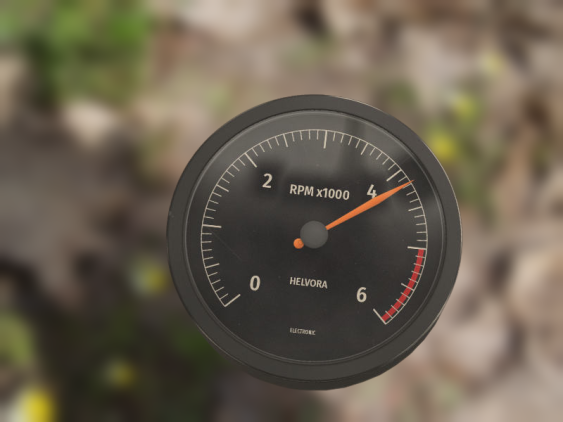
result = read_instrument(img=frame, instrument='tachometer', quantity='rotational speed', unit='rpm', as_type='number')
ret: 4200 rpm
